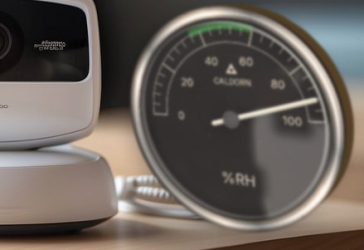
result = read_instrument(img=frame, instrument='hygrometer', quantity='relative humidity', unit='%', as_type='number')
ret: 92 %
